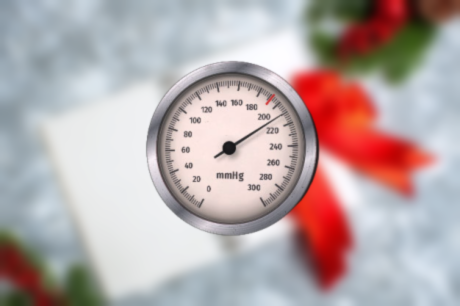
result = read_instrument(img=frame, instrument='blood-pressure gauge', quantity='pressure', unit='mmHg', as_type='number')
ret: 210 mmHg
